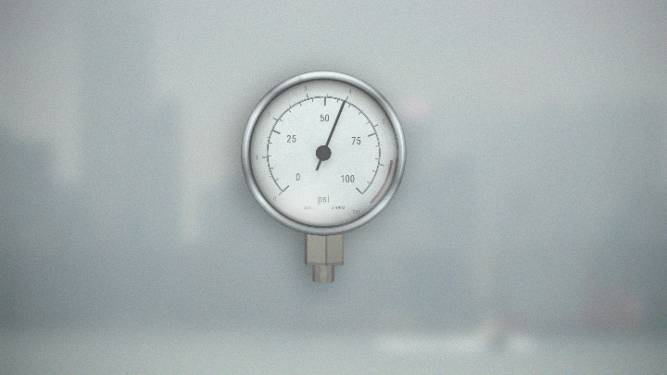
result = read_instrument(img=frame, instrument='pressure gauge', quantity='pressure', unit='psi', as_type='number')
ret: 57.5 psi
